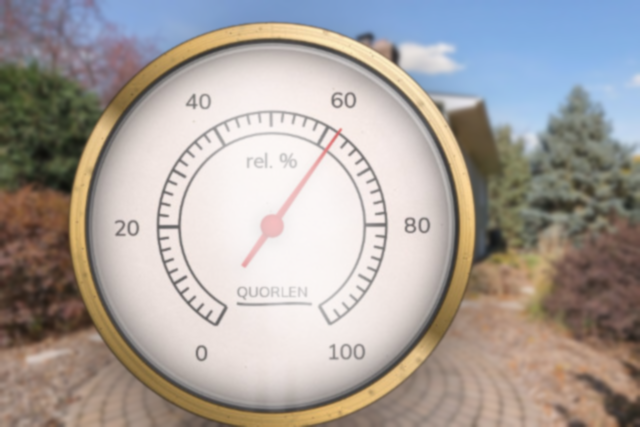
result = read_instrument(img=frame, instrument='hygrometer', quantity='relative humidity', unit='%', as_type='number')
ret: 62 %
